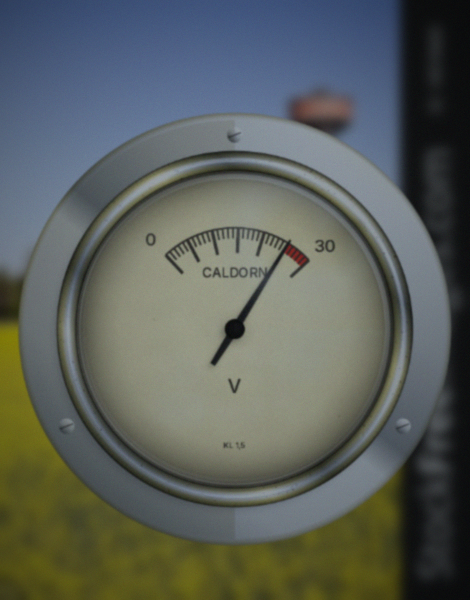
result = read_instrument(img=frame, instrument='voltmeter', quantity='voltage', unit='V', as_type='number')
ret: 25 V
